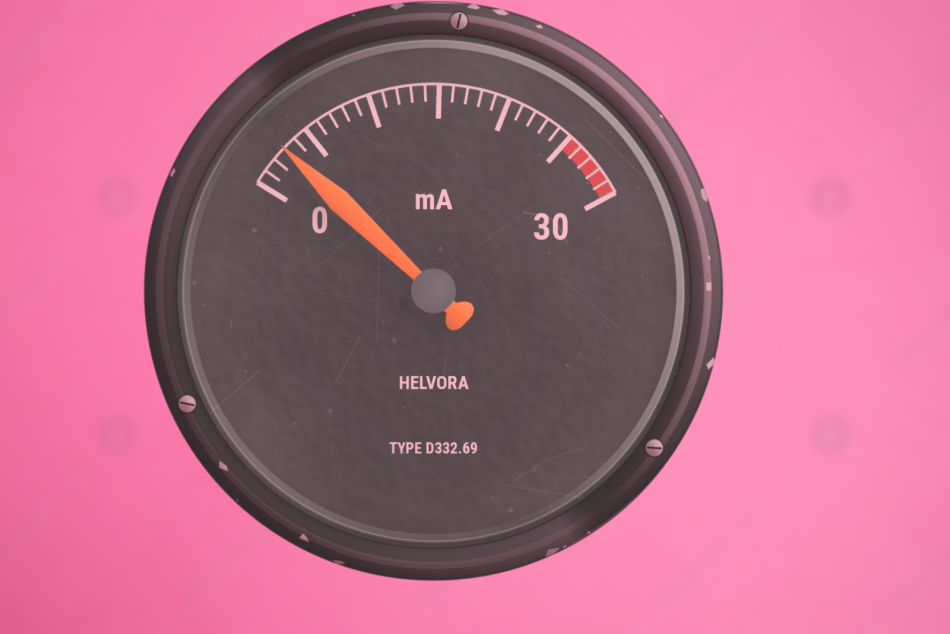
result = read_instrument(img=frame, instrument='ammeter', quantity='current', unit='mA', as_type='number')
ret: 3 mA
